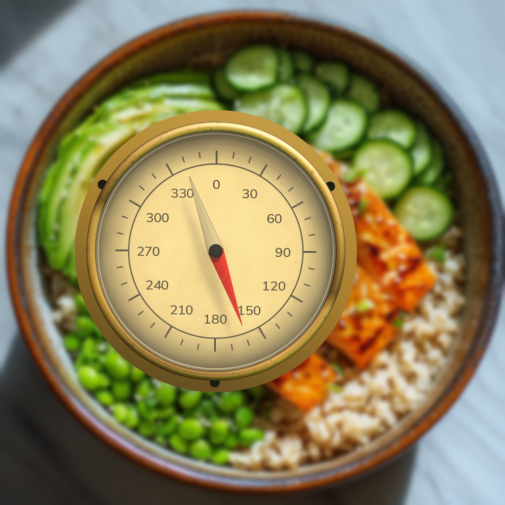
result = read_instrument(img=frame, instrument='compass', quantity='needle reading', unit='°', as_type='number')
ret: 160 °
